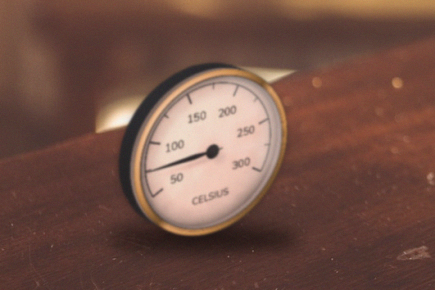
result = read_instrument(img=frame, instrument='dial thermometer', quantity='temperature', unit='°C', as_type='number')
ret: 75 °C
